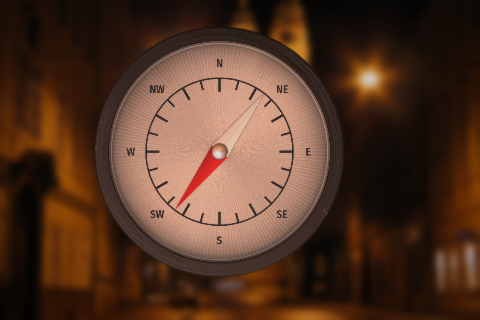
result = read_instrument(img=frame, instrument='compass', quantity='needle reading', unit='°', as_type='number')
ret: 217.5 °
